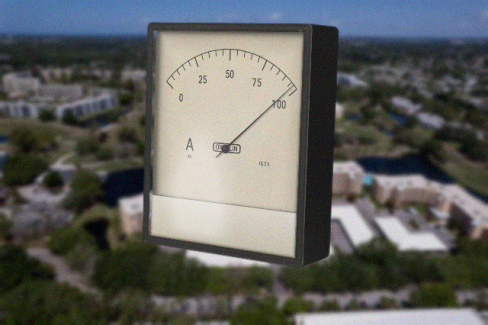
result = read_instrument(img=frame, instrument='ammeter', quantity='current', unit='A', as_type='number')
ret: 97.5 A
